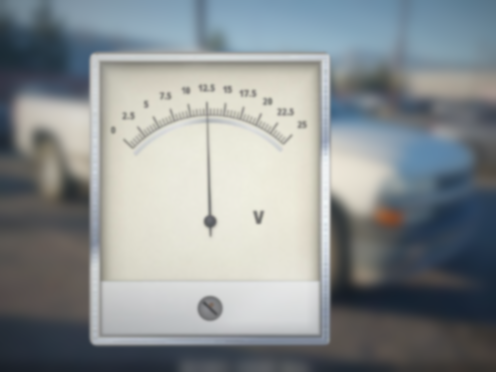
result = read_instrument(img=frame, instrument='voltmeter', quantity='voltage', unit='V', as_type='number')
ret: 12.5 V
